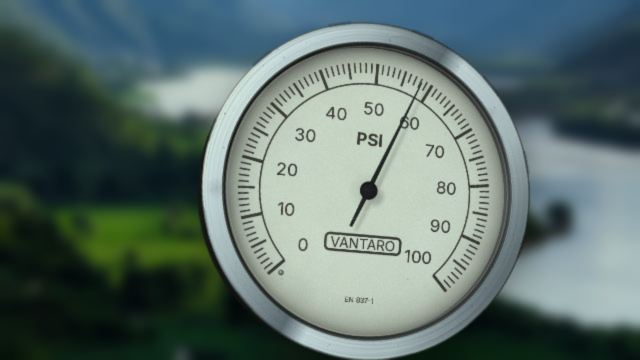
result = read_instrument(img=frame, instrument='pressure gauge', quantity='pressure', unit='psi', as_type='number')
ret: 58 psi
